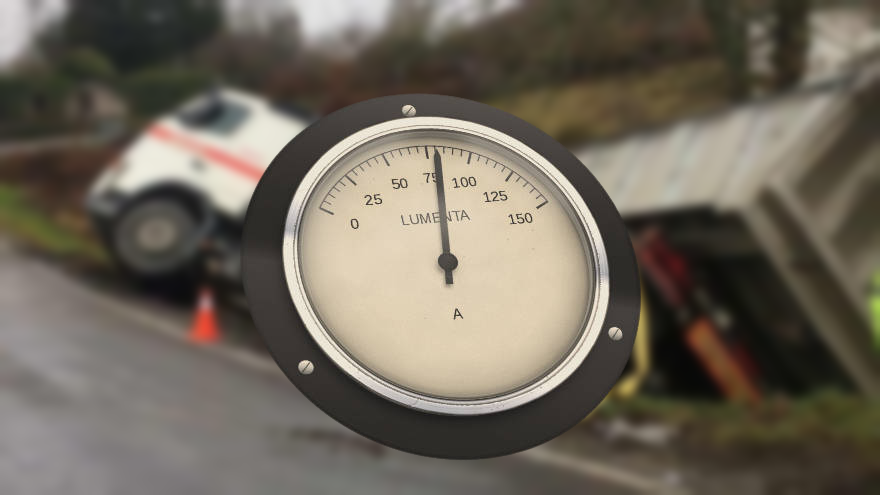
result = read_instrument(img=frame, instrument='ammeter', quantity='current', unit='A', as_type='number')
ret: 80 A
